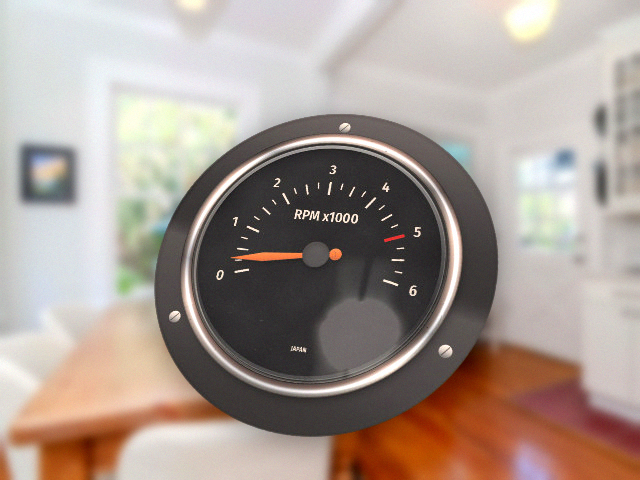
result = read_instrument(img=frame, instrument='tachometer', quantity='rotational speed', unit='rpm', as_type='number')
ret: 250 rpm
